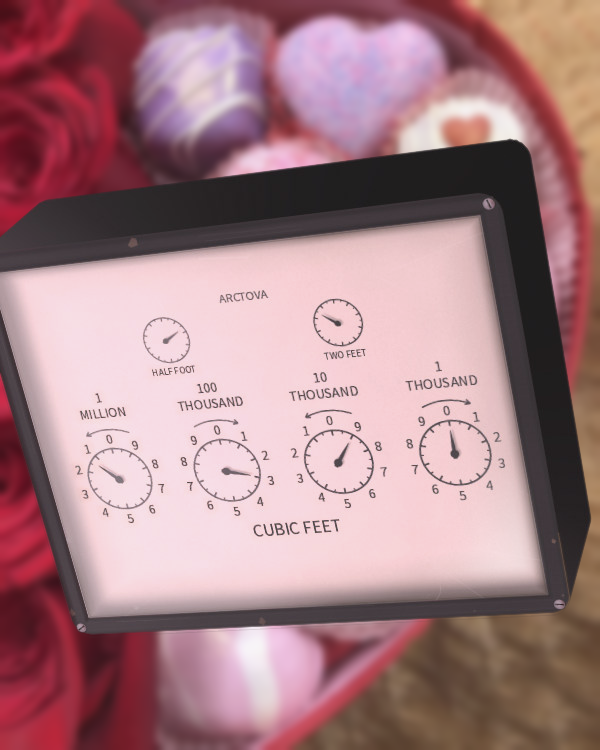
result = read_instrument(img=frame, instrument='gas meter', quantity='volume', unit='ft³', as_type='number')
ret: 129000 ft³
